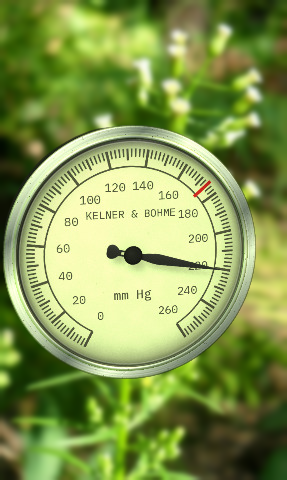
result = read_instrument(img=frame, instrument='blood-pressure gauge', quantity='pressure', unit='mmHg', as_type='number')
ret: 220 mmHg
